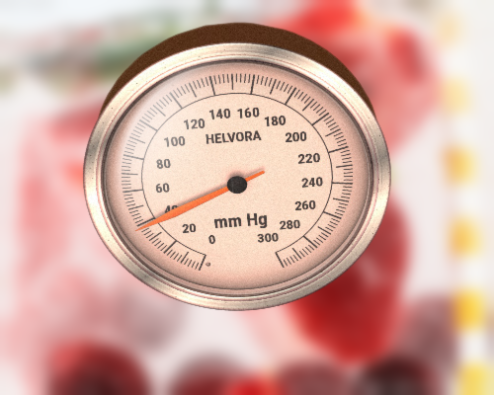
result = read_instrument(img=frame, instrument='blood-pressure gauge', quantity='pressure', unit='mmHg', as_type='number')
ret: 40 mmHg
